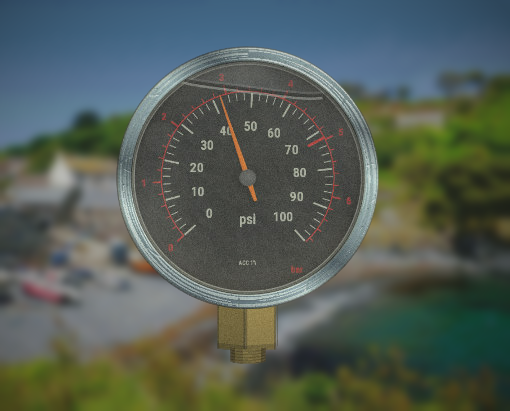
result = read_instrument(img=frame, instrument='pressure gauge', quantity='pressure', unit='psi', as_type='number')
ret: 42 psi
